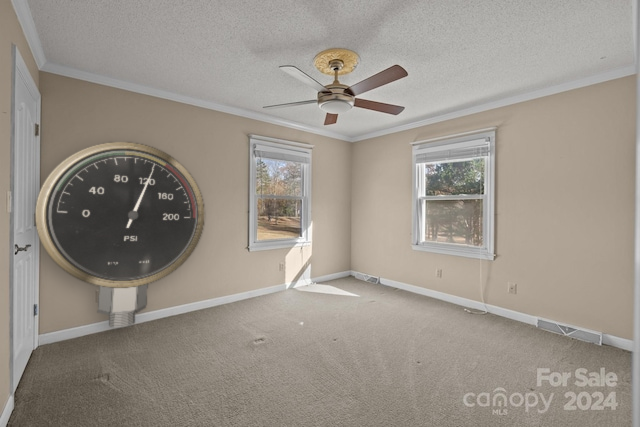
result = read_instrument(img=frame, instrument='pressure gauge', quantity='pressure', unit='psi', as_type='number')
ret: 120 psi
